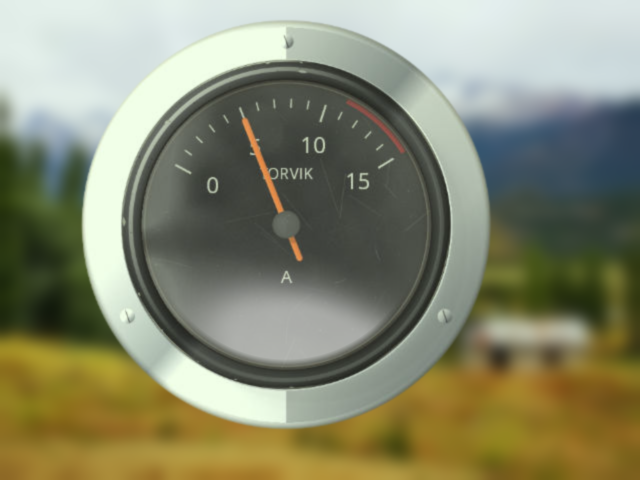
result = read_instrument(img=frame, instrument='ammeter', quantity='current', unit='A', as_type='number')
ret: 5 A
